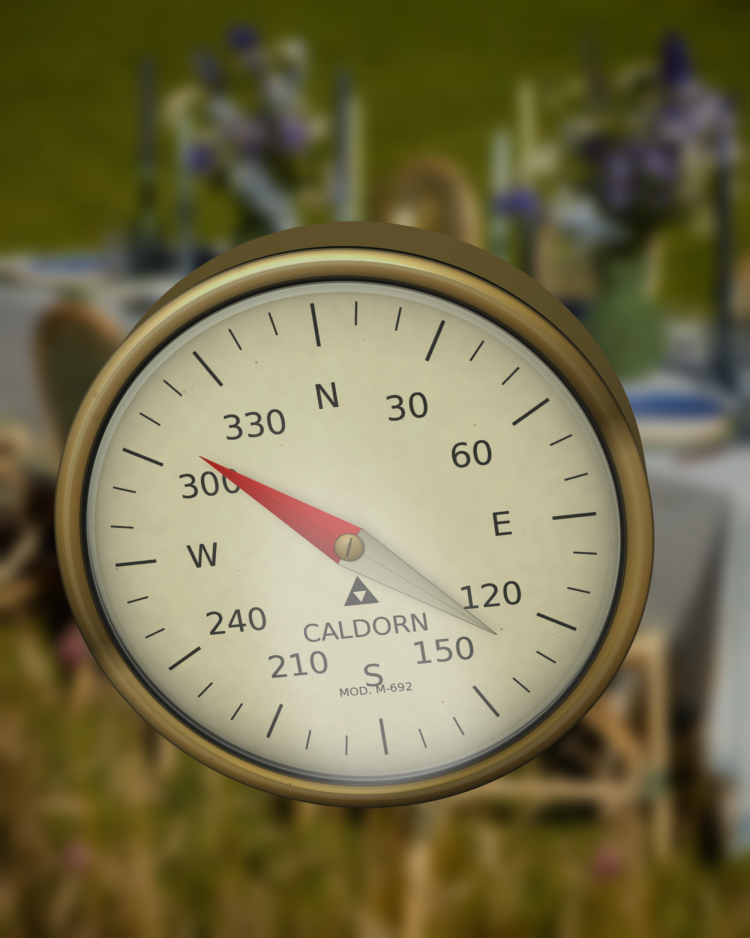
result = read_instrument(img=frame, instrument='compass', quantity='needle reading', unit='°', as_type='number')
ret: 310 °
